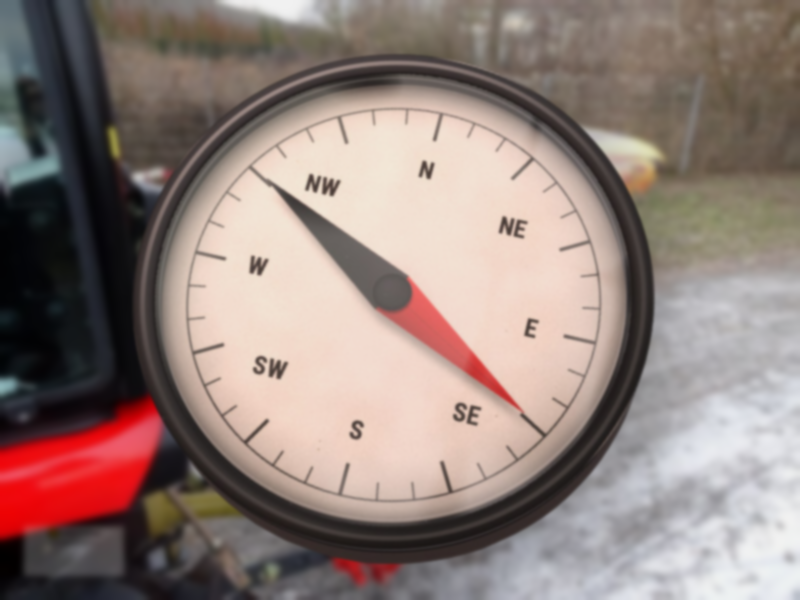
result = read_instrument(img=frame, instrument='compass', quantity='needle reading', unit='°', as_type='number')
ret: 120 °
